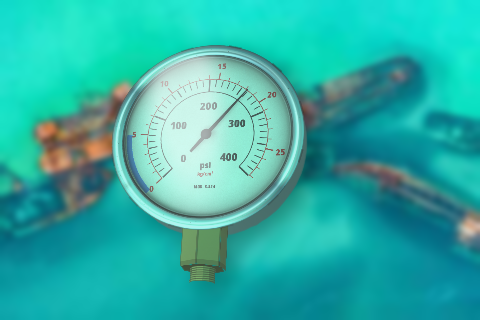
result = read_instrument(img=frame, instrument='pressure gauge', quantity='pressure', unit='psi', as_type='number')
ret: 260 psi
